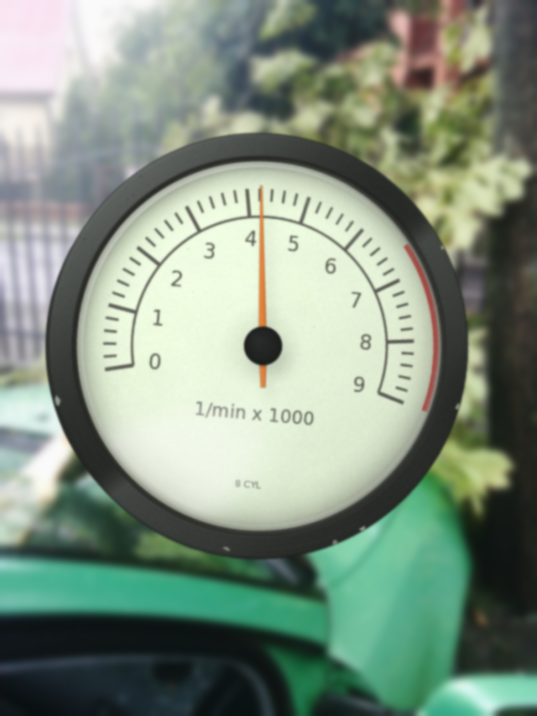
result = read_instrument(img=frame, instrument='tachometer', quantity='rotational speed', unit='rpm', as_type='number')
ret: 4200 rpm
